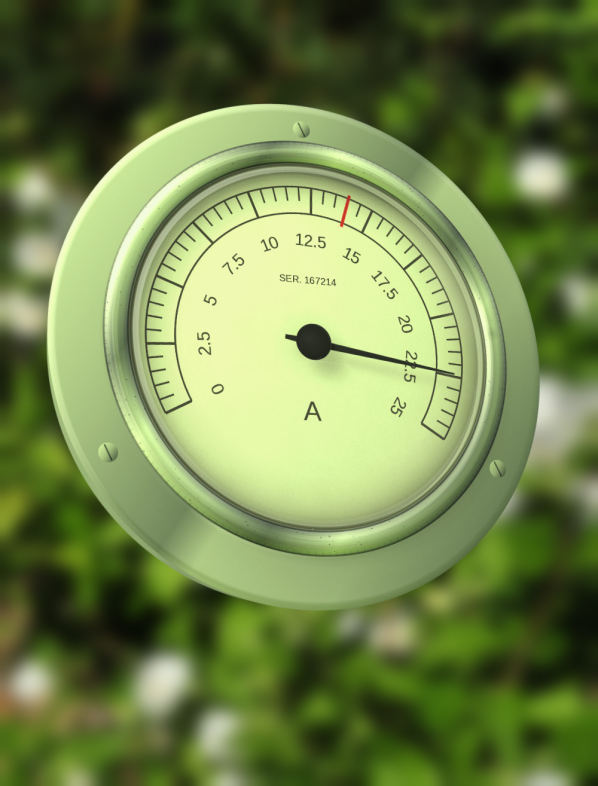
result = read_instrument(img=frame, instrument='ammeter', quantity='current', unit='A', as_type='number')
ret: 22.5 A
